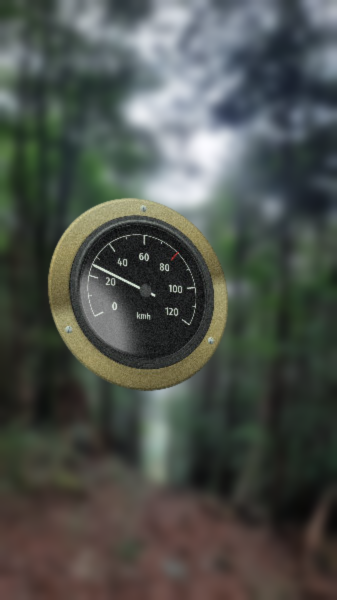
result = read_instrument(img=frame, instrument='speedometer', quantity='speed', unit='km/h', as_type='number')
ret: 25 km/h
